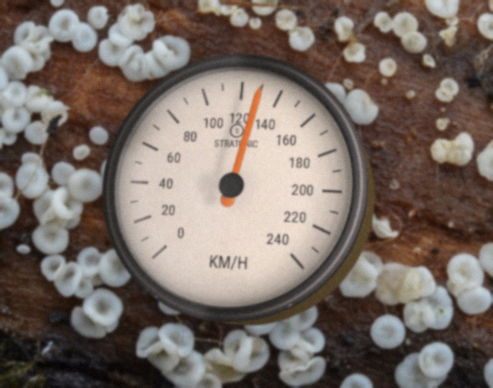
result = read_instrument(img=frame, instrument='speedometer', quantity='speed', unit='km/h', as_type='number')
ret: 130 km/h
